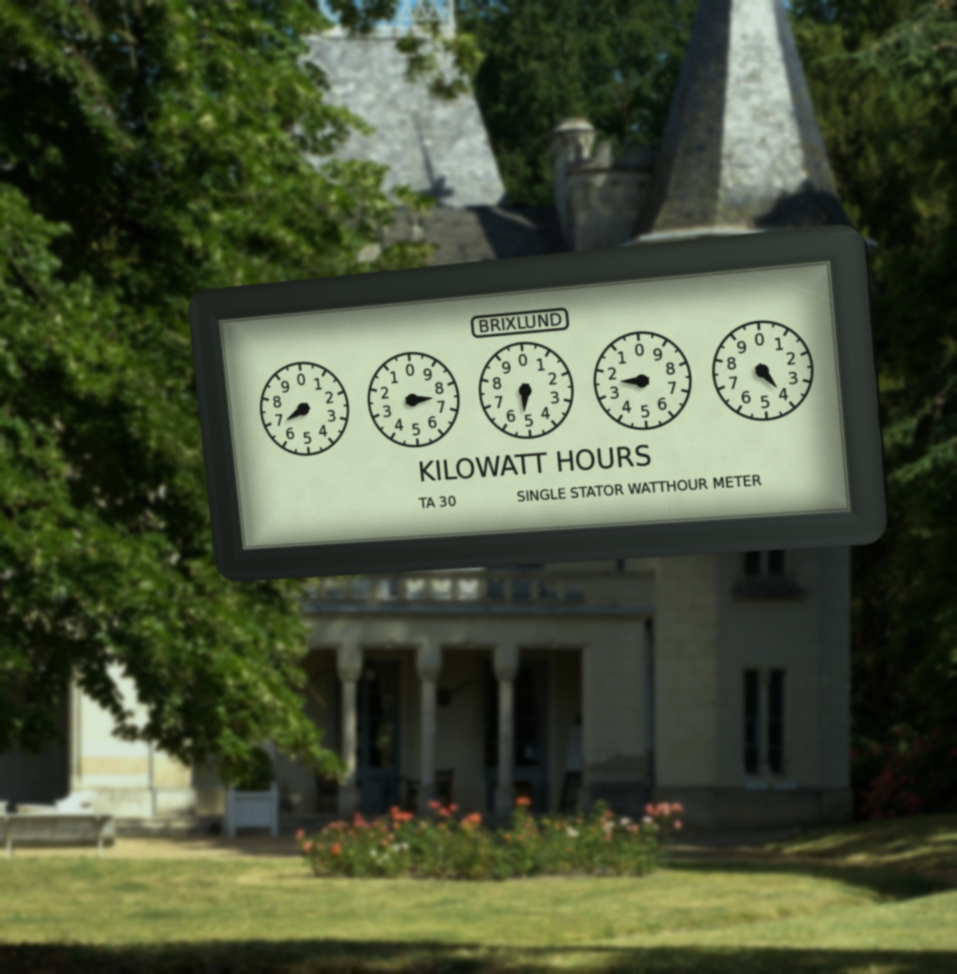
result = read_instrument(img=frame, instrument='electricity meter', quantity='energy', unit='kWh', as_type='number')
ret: 67524 kWh
